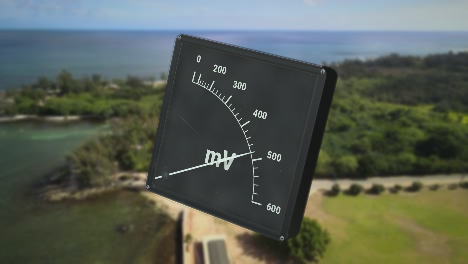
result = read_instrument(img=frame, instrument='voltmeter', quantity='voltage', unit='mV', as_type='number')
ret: 480 mV
